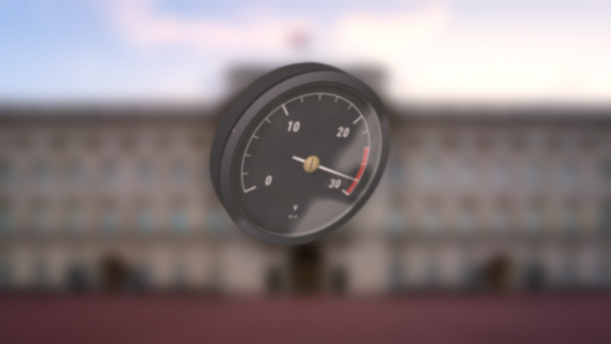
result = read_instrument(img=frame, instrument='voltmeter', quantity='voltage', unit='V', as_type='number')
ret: 28 V
